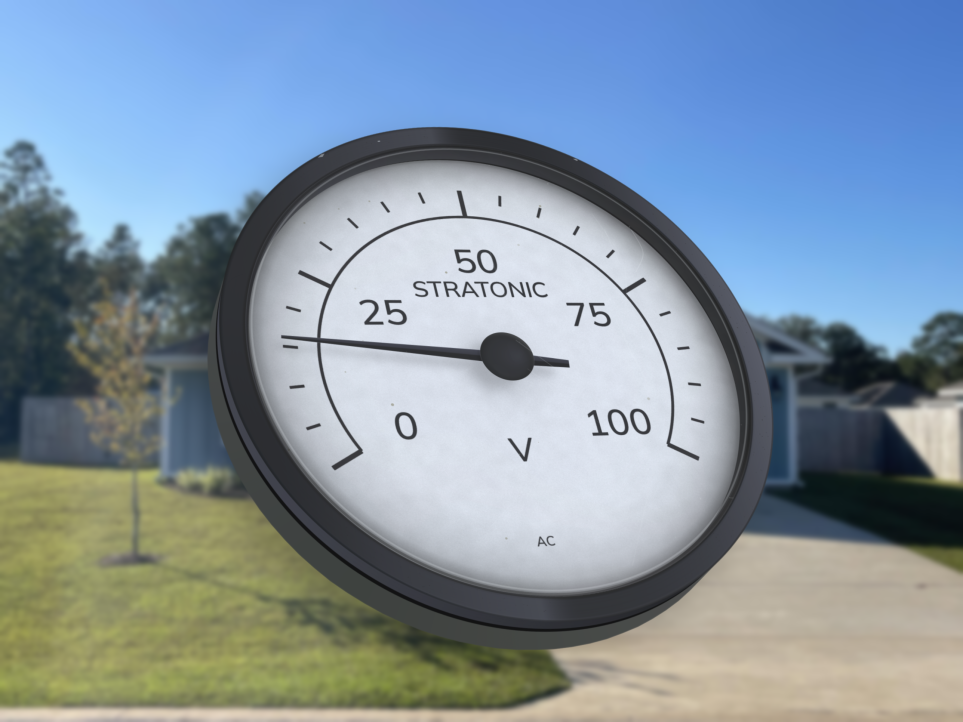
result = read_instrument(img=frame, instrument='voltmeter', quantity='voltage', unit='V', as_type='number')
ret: 15 V
